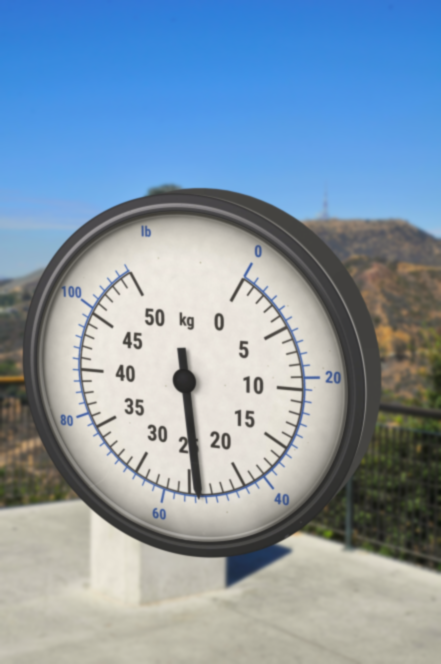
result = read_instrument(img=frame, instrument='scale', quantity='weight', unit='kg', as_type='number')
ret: 24 kg
